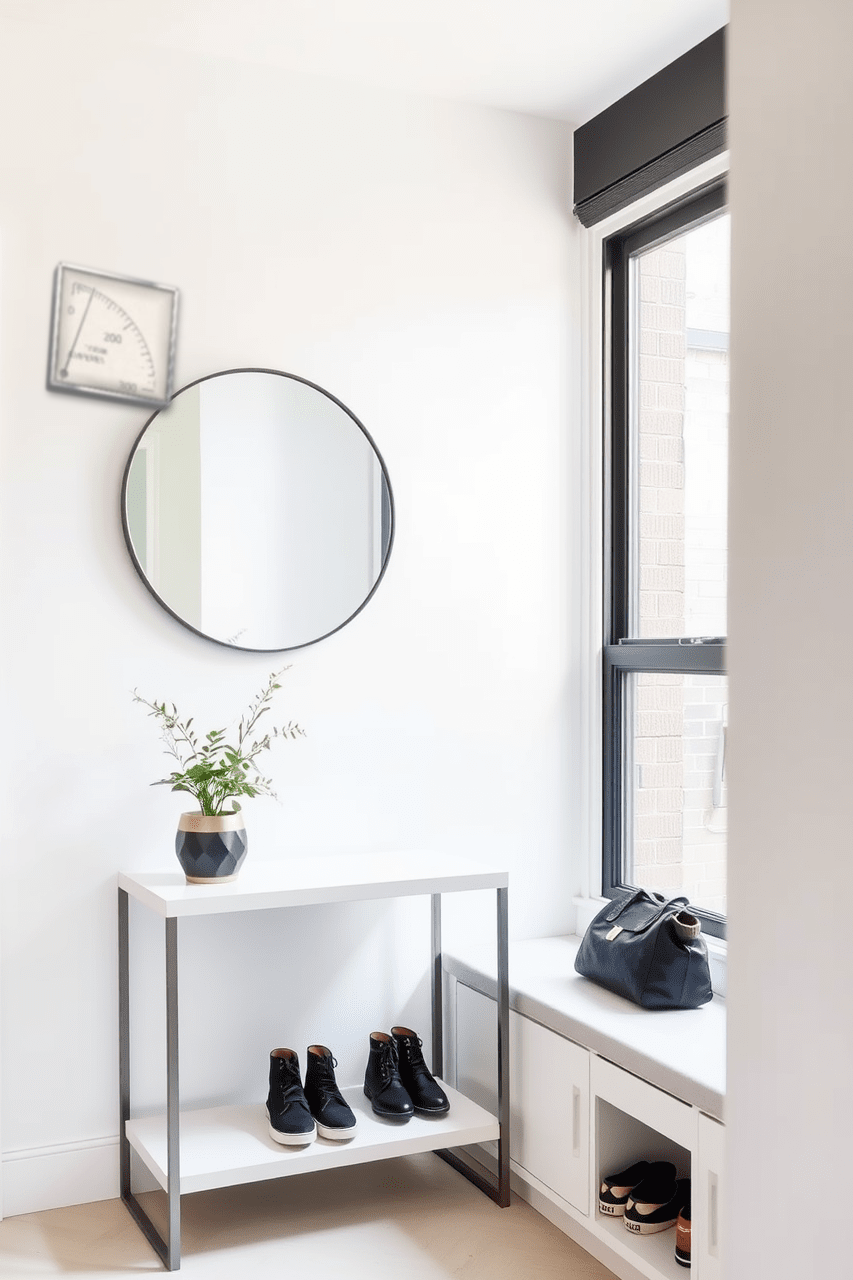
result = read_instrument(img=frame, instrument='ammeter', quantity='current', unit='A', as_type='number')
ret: 100 A
